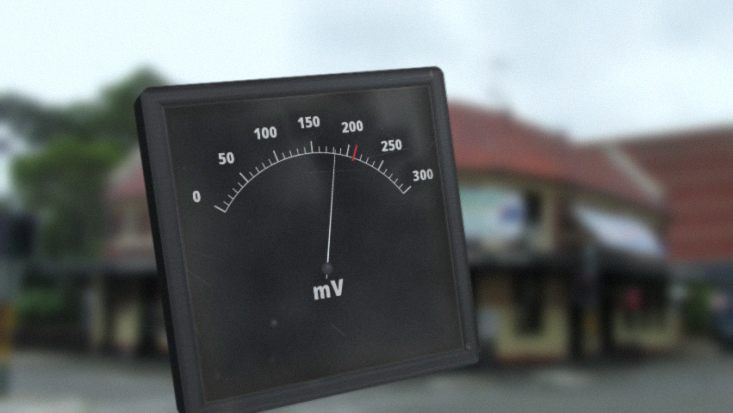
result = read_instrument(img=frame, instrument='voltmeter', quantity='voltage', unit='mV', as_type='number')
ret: 180 mV
